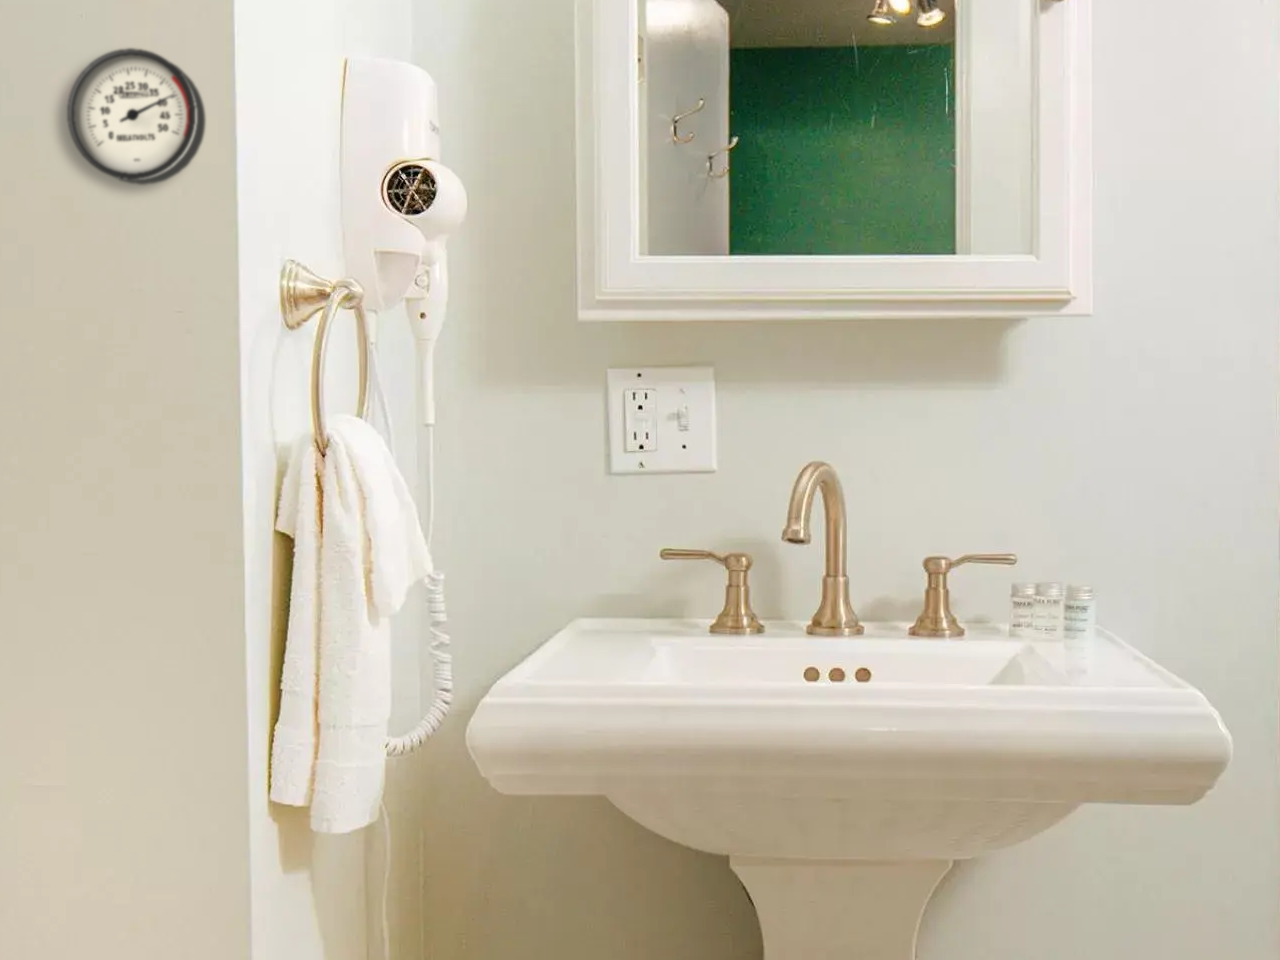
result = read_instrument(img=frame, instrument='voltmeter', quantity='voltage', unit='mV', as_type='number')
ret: 40 mV
